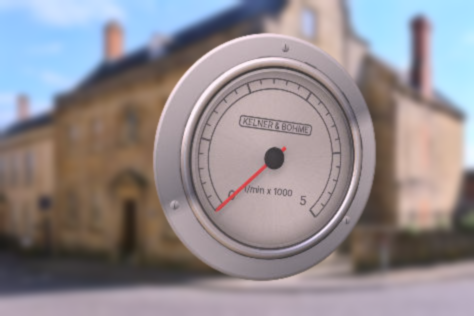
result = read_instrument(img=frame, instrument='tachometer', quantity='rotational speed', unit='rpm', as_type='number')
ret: 0 rpm
